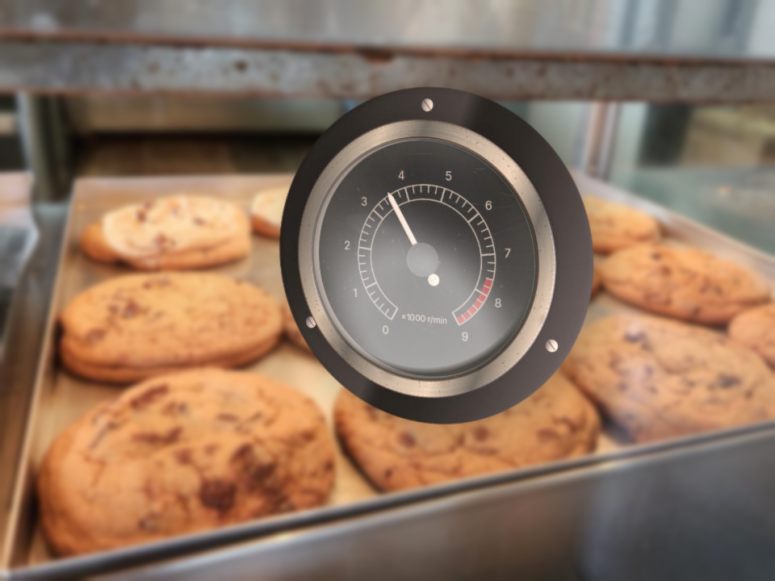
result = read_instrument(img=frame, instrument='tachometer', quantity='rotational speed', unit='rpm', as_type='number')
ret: 3600 rpm
